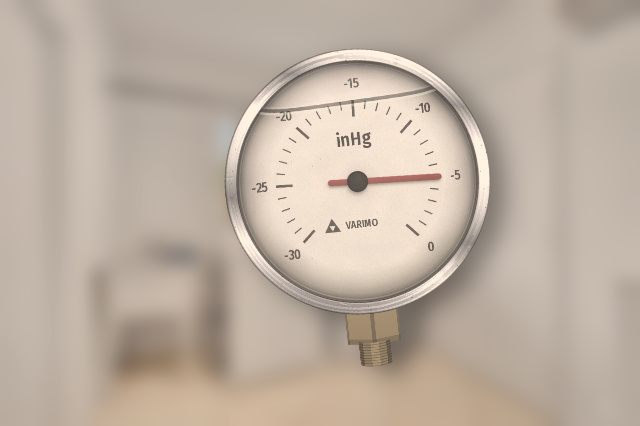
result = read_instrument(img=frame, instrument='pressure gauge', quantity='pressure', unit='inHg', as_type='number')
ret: -5 inHg
